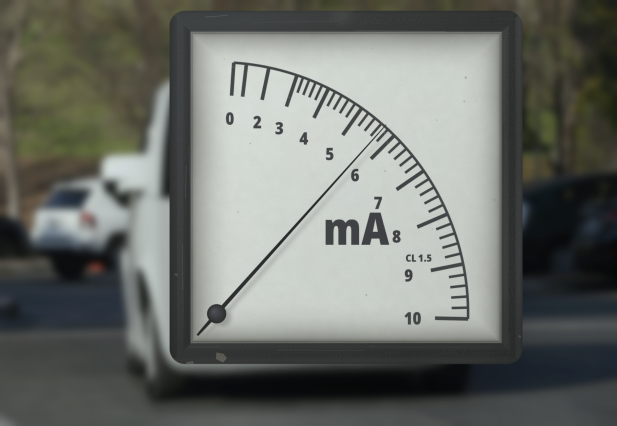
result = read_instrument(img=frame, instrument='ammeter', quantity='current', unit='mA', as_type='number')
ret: 5.7 mA
